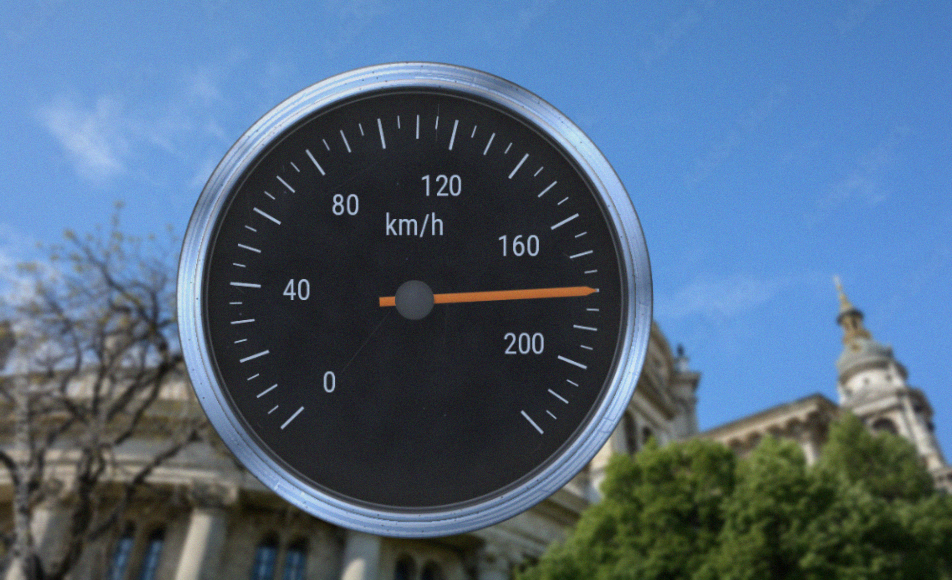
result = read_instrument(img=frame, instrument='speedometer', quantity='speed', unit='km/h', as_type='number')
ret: 180 km/h
